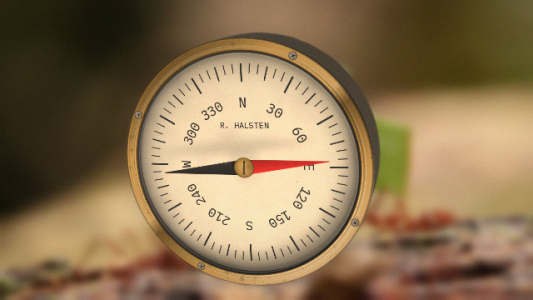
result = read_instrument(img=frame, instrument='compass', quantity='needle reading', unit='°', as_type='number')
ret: 85 °
